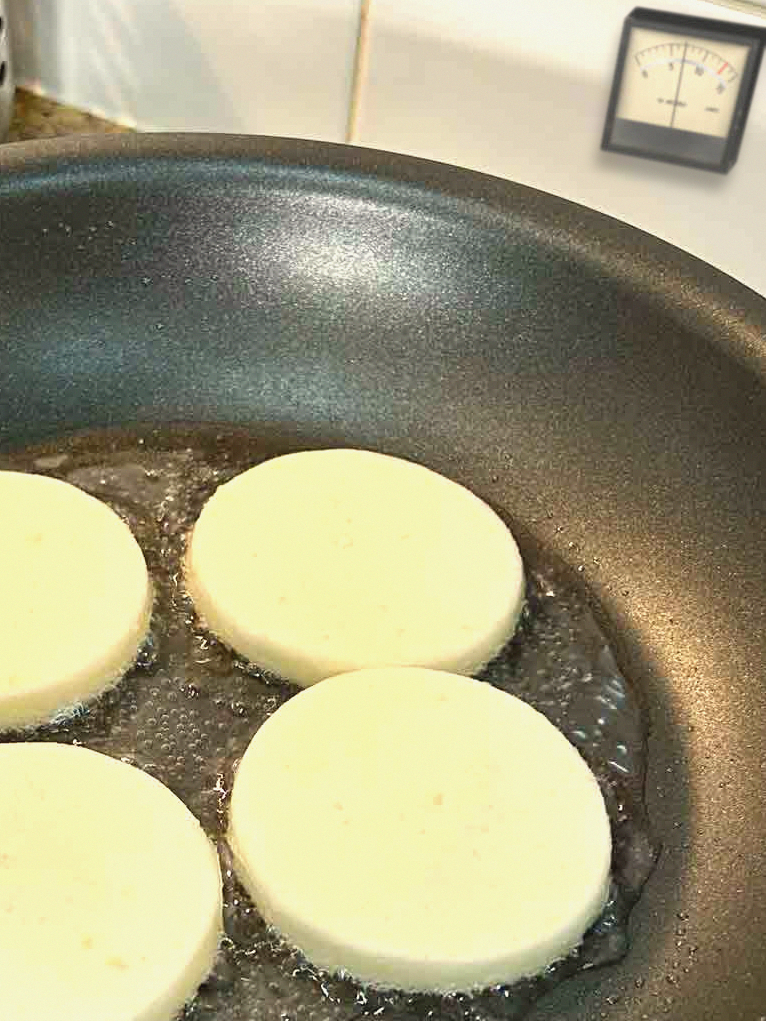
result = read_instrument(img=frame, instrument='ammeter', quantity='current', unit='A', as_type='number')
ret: 7 A
